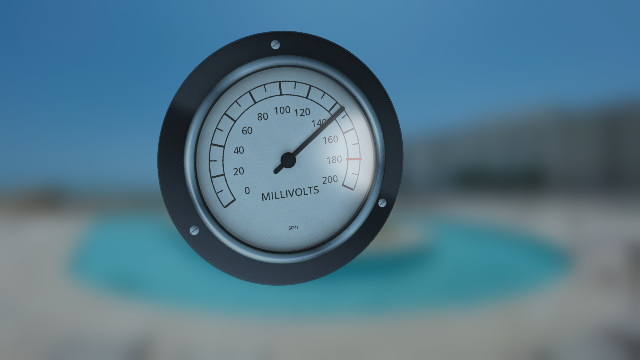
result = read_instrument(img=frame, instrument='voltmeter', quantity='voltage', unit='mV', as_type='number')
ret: 145 mV
